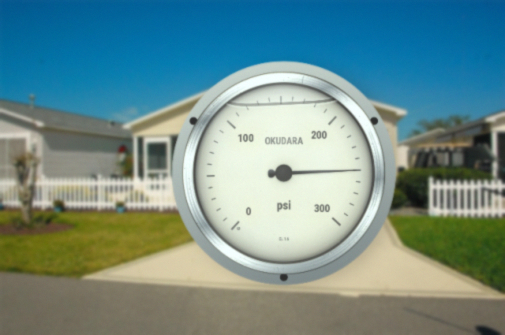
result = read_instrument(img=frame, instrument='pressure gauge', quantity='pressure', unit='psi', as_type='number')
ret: 250 psi
